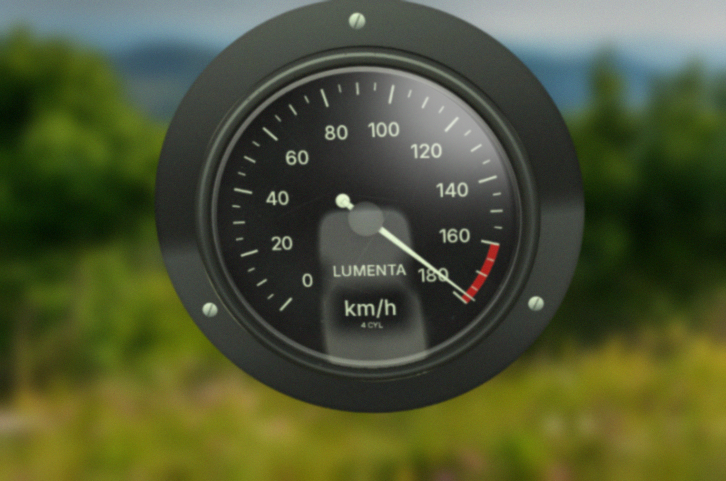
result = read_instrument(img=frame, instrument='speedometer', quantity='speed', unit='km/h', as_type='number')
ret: 177.5 km/h
